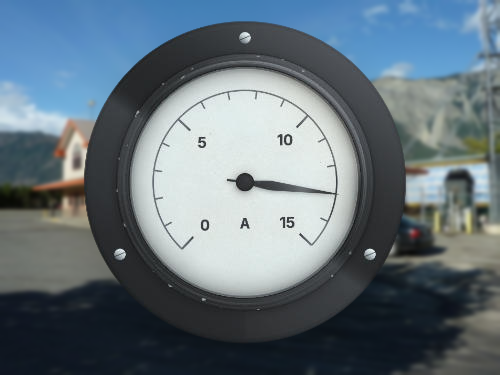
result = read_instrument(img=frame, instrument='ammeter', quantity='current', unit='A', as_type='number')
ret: 13 A
